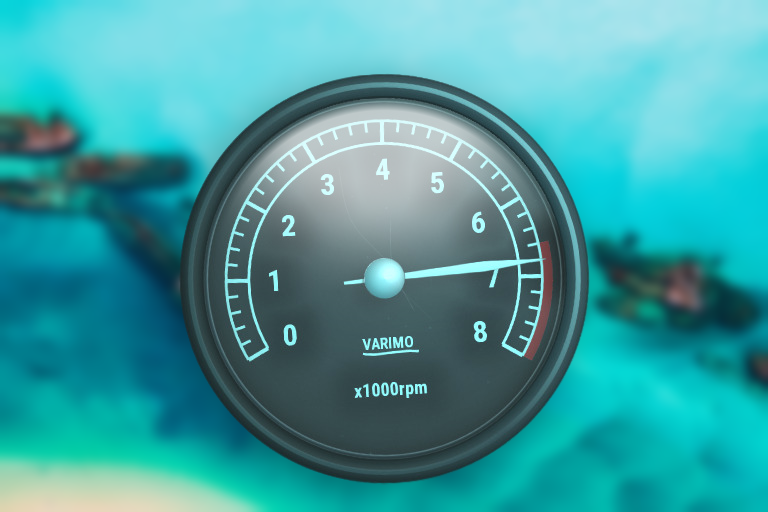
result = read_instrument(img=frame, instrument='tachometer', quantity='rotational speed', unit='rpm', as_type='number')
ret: 6800 rpm
